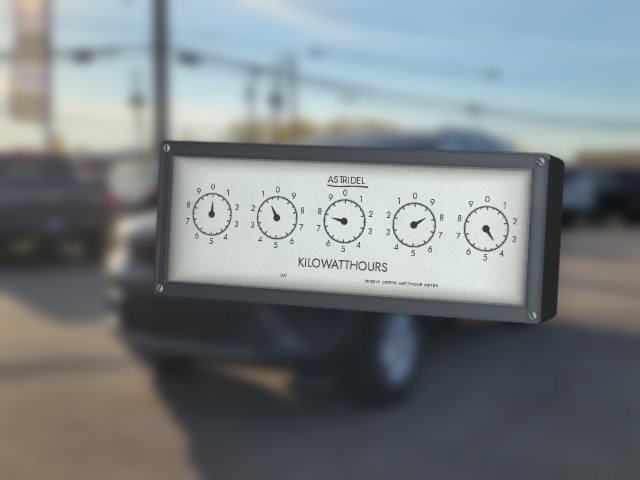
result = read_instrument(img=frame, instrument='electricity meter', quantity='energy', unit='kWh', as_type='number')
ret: 784 kWh
